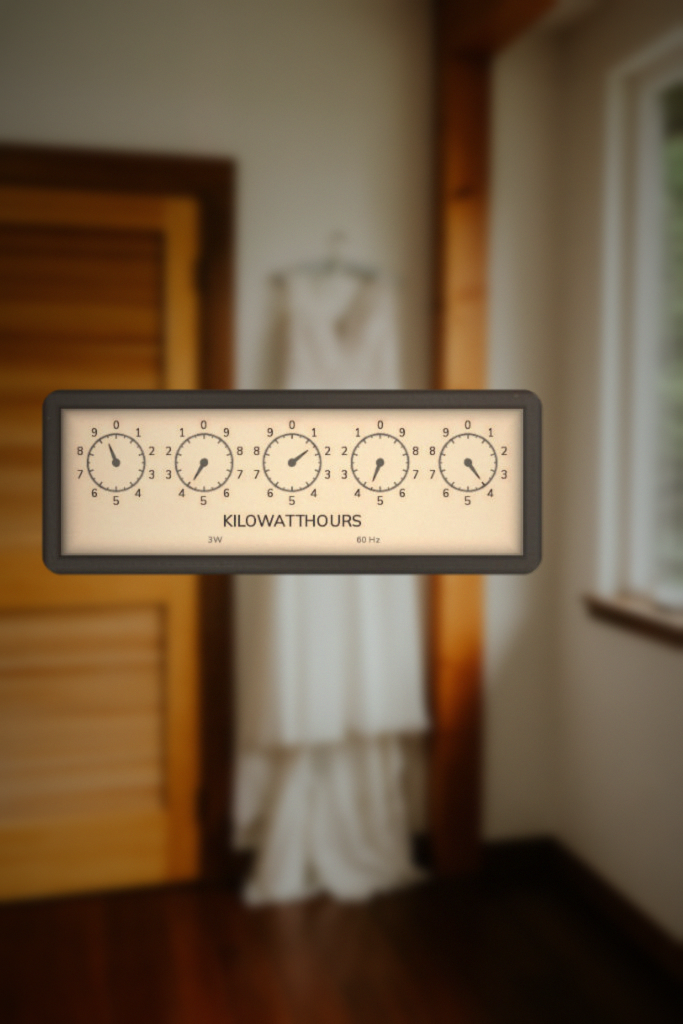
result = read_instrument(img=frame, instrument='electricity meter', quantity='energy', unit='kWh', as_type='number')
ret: 94144 kWh
